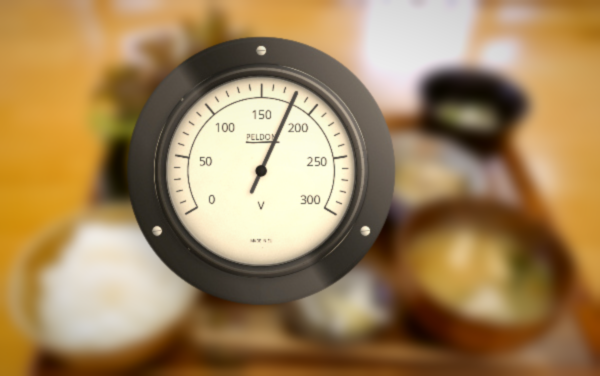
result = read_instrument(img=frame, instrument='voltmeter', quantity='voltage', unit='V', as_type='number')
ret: 180 V
